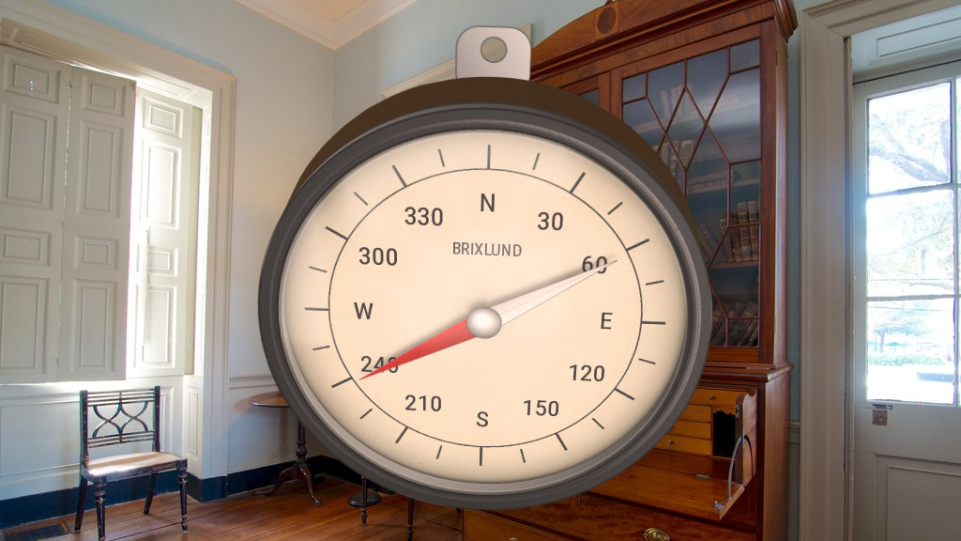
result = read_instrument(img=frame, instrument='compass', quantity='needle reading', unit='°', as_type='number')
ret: 240 °
